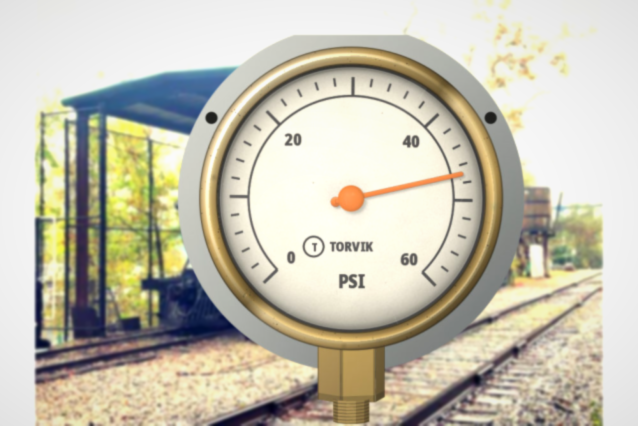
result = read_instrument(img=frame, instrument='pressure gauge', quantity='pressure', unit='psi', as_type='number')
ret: 47 psi
